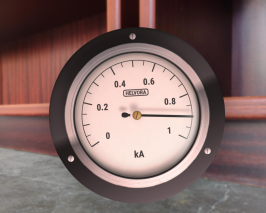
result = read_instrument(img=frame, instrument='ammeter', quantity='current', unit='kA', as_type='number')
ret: 0.9 kA
